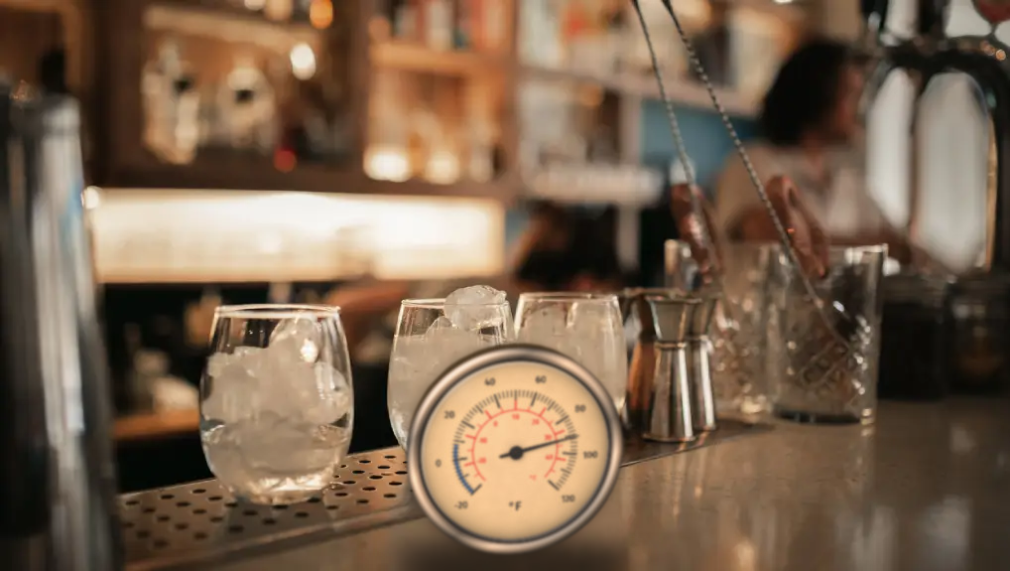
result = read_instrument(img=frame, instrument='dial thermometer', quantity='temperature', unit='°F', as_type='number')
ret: 90 °F
